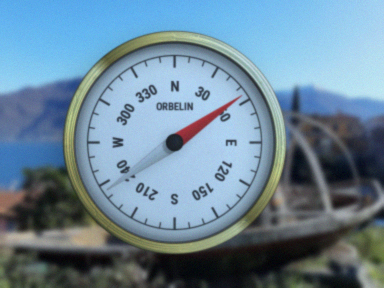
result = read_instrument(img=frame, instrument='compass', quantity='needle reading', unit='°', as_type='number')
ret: 55 °
